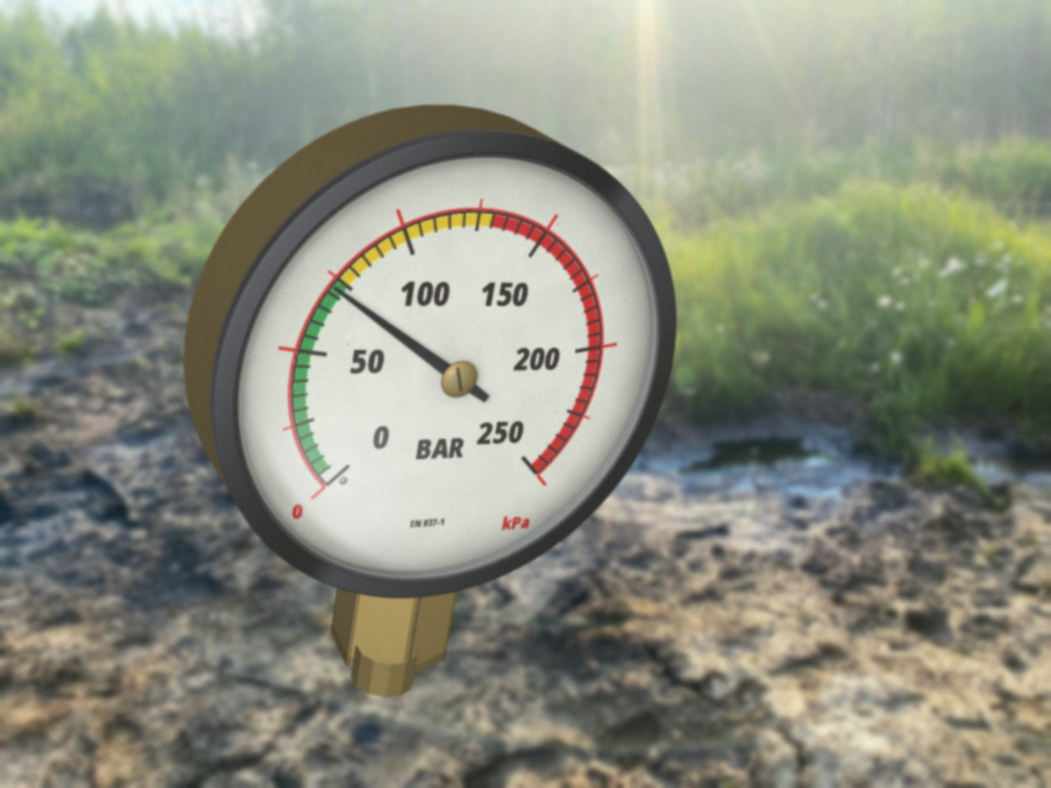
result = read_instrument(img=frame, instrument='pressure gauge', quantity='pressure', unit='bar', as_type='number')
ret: 72.5 bar
